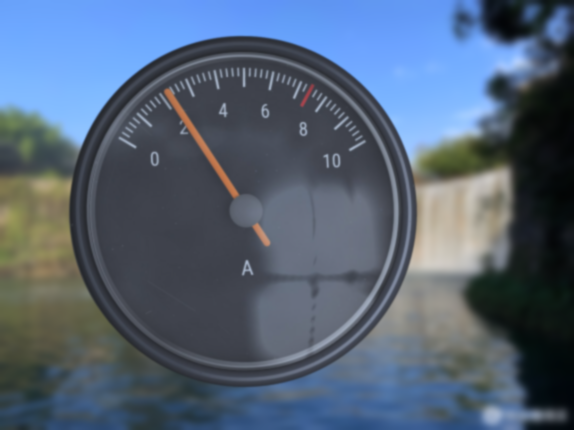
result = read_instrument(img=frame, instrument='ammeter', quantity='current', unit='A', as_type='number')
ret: 2.2 A
